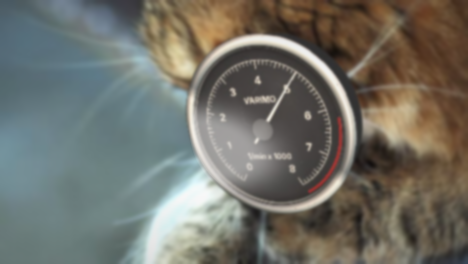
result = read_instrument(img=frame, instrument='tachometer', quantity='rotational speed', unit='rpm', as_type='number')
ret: 5000 rpm
